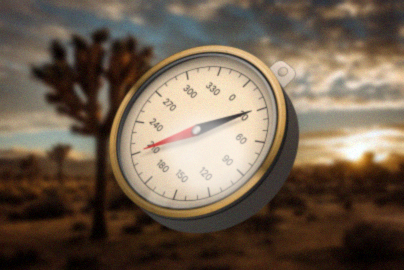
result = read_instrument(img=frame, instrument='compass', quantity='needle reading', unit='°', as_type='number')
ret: 210 °
